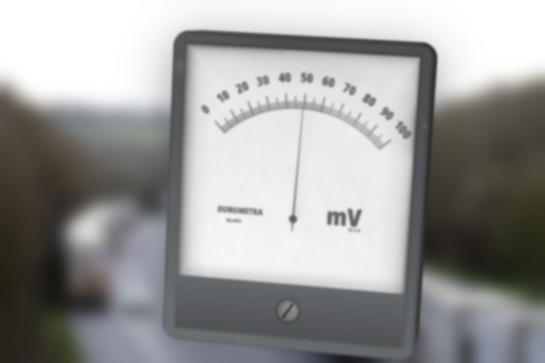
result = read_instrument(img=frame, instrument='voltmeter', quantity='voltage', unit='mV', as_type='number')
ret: 50 mV
